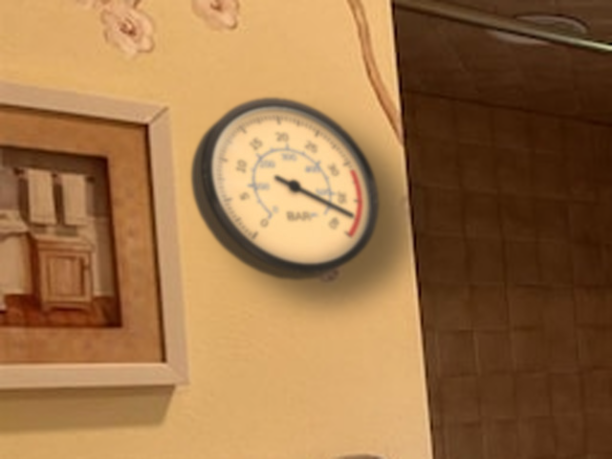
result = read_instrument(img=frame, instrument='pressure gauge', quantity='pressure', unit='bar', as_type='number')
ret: 37.5 bar
